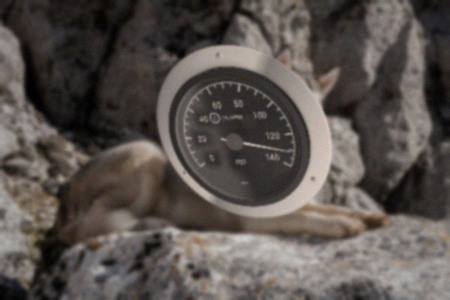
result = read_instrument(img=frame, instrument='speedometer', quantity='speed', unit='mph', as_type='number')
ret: 130 mph
